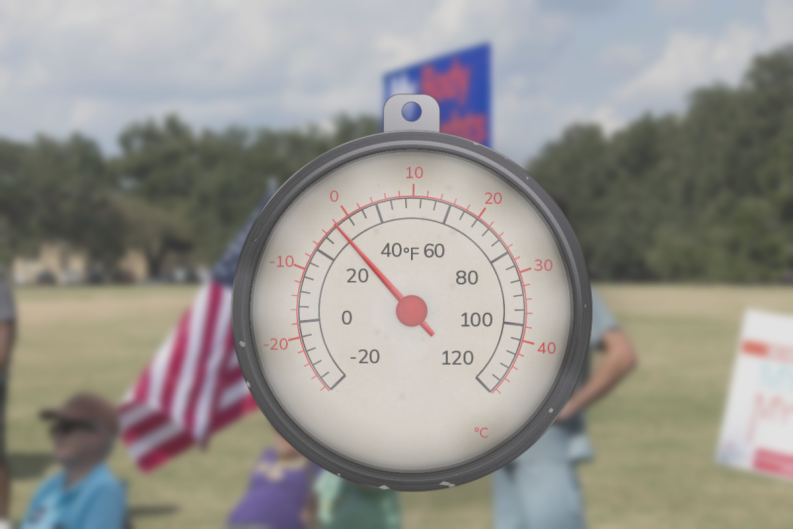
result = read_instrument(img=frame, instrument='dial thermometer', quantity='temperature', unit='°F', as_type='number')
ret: 28 °F
